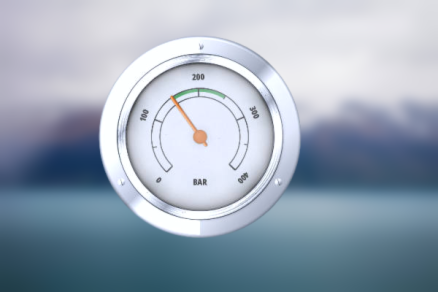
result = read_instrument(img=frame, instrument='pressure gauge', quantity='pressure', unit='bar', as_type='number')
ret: 150 bar
